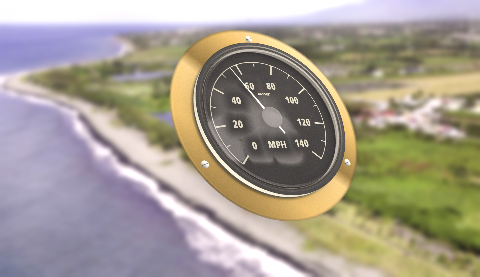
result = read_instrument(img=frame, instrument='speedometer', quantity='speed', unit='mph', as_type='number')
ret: 55 mph
